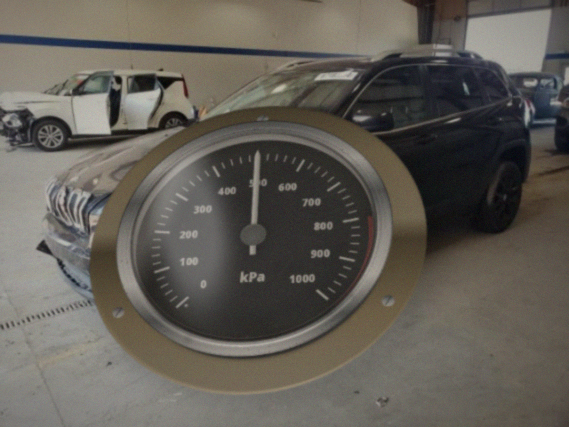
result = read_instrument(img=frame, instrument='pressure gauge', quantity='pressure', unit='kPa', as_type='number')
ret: 500 kPa
